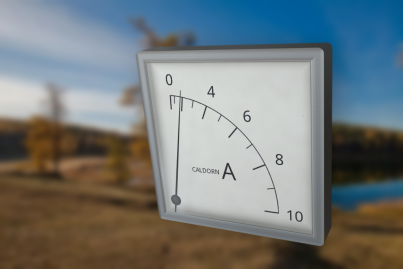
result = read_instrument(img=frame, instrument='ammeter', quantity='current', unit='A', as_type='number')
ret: 2 A
